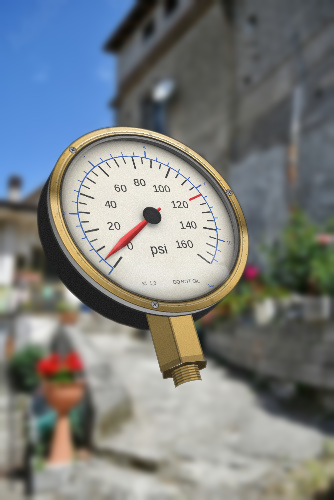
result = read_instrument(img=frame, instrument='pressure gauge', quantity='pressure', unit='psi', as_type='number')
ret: 5 psi
